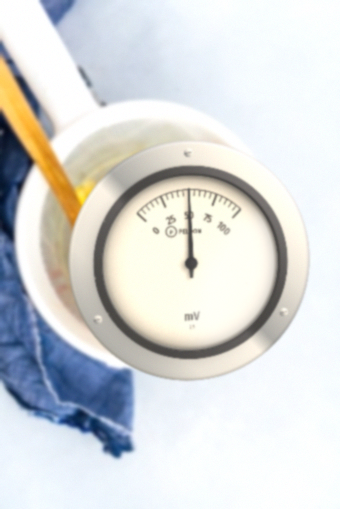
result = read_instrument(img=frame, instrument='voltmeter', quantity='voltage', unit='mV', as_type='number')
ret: 50 mV
